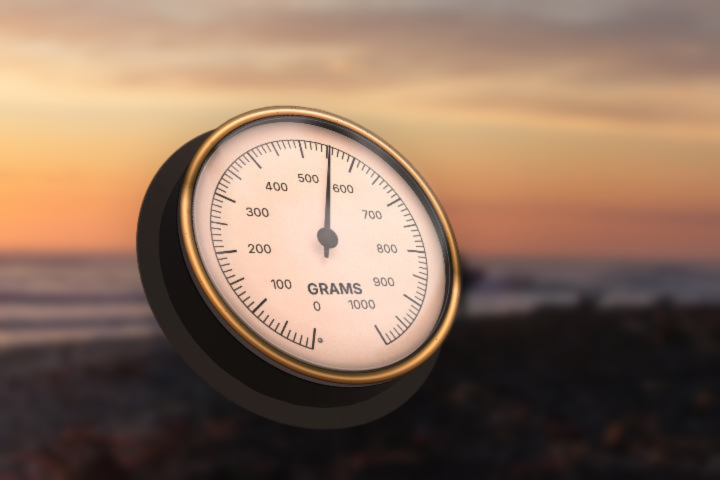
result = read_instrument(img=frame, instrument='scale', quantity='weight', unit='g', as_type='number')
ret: 550 g
